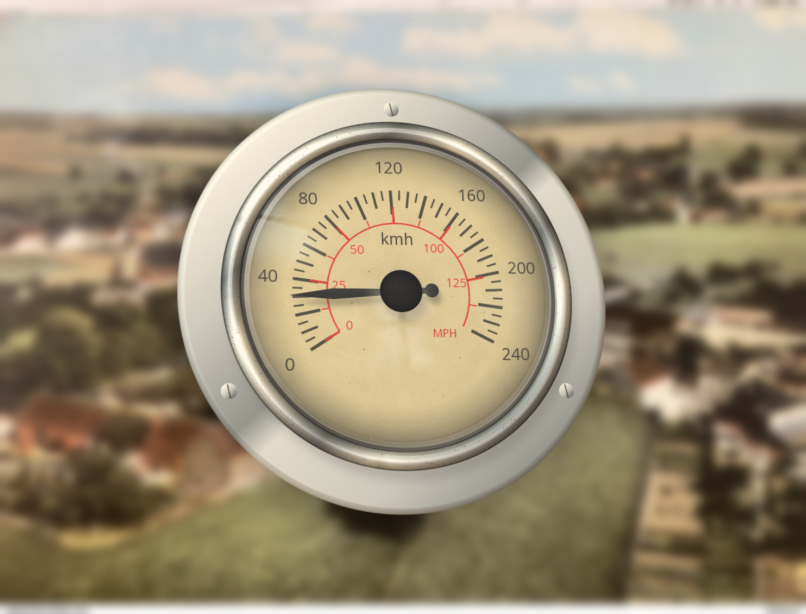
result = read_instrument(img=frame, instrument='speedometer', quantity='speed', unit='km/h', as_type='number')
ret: 30 km/h
